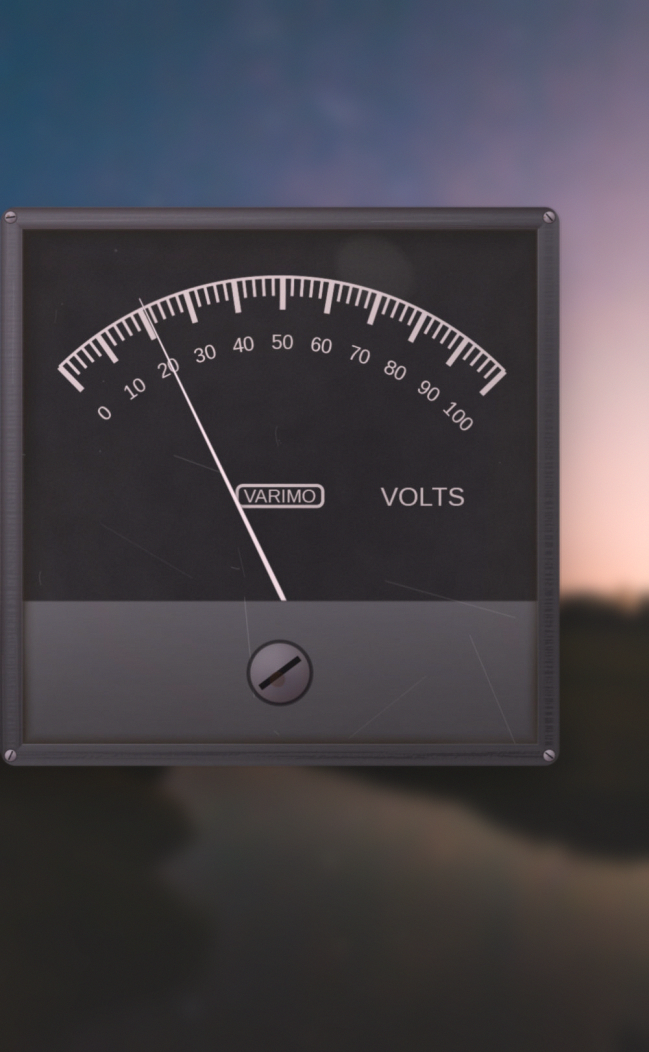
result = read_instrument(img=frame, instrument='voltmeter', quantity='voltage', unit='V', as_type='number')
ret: 21 V
